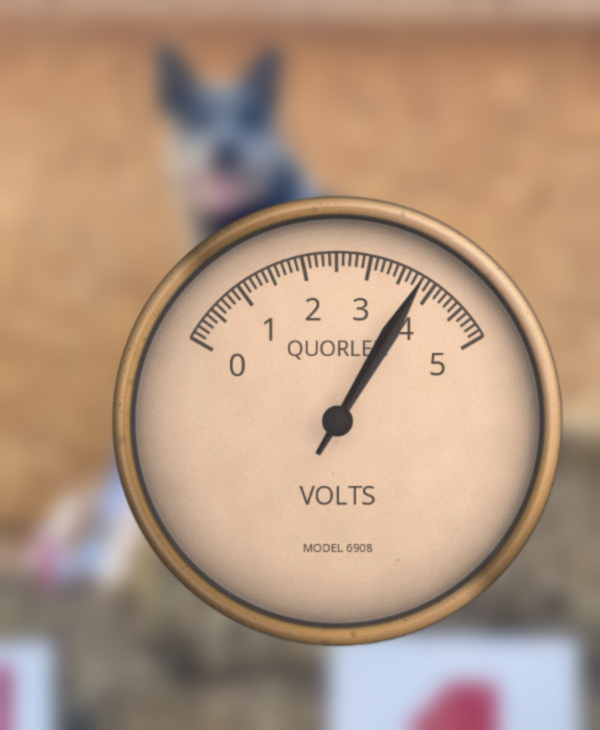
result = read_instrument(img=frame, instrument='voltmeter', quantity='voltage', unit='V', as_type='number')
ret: 3.8 V
